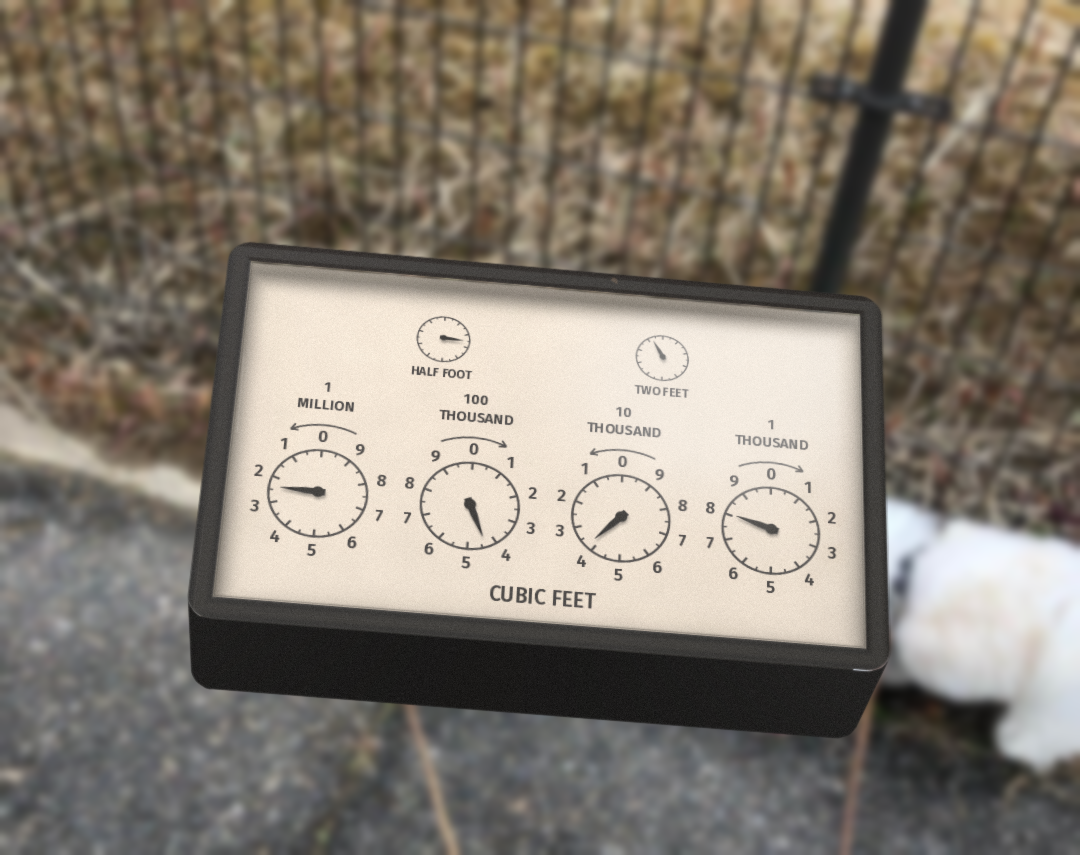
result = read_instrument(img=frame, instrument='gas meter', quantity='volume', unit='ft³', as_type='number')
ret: 243800 ft³
